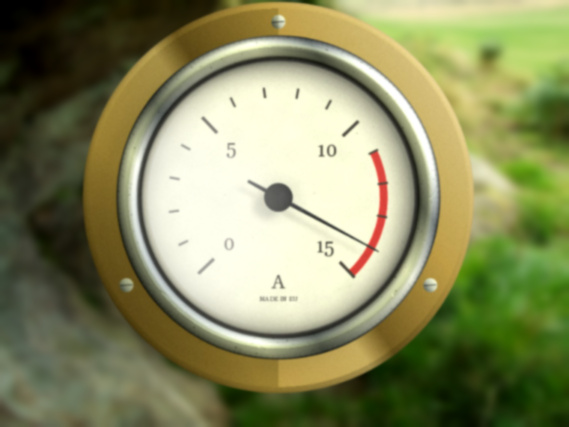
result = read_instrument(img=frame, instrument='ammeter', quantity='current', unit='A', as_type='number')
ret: 14 A
